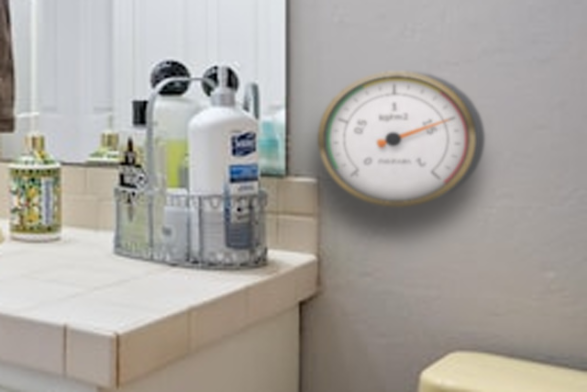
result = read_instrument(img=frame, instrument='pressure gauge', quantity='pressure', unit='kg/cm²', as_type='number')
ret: 1.5 kg/cm²
